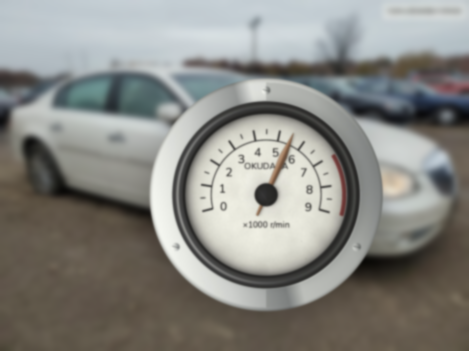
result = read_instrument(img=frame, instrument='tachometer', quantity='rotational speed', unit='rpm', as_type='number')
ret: 5500 rpm
